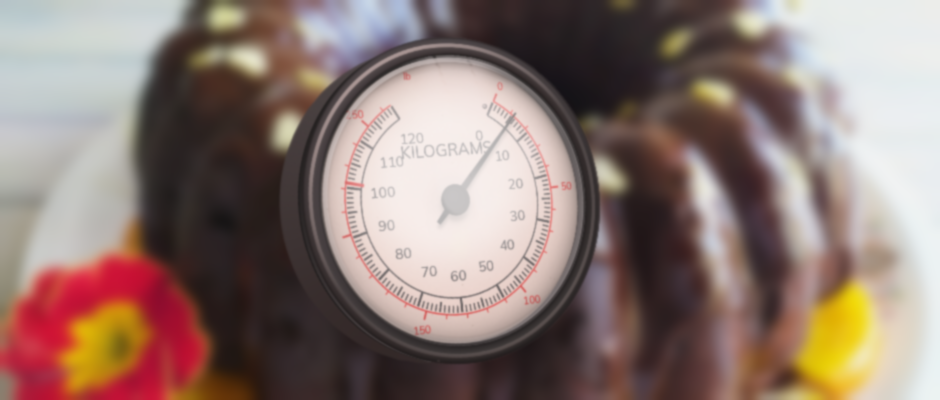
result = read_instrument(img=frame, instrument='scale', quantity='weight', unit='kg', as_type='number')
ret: 5 kg
